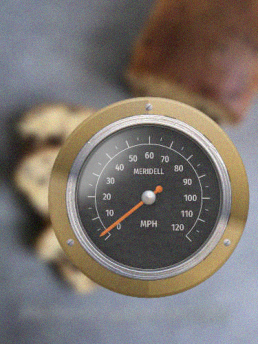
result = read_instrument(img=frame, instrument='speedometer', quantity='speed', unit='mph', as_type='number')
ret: 2.5 mph
